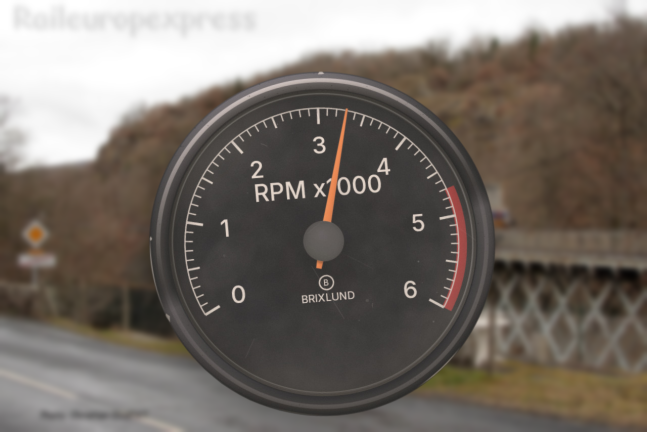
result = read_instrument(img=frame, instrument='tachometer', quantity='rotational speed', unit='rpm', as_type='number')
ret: 3300 rpm
